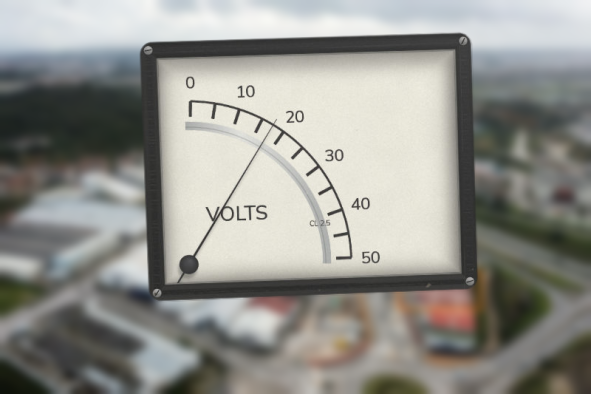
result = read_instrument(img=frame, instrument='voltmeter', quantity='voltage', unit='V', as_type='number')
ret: 17.5 V
